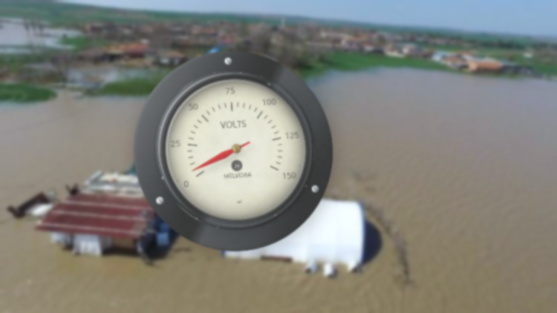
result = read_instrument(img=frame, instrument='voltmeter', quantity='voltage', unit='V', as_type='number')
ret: 5 V
